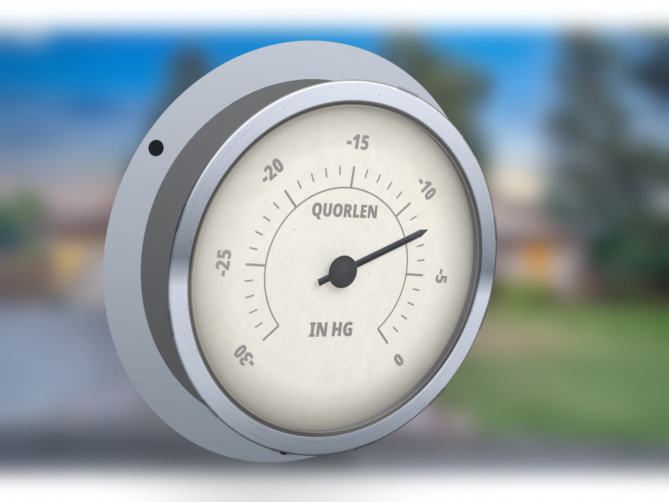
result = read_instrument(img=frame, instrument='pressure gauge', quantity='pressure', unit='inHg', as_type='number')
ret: -8 inHg
